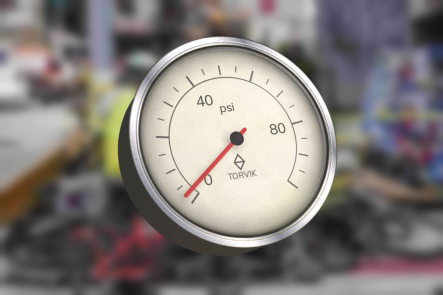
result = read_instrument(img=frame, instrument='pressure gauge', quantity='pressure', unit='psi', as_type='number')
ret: 2.5 psi
